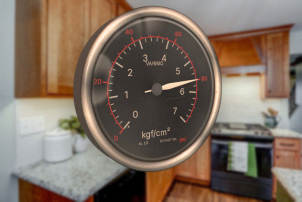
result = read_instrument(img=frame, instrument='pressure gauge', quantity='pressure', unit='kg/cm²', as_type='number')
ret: 5.6 kg/cm²
